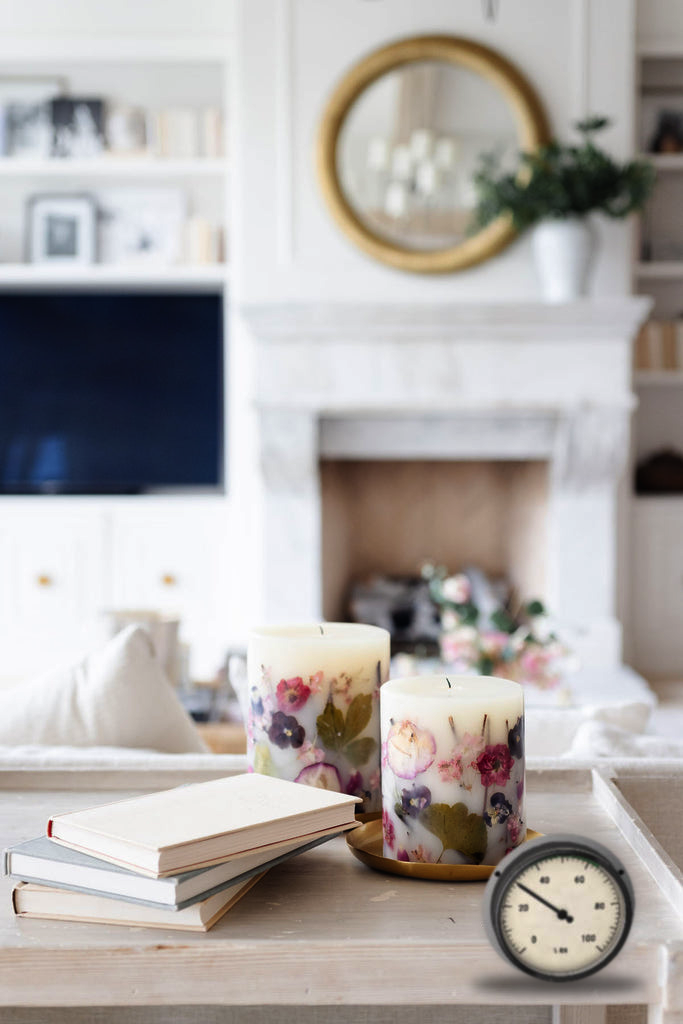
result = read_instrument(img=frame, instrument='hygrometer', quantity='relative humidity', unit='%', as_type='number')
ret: 30 %
